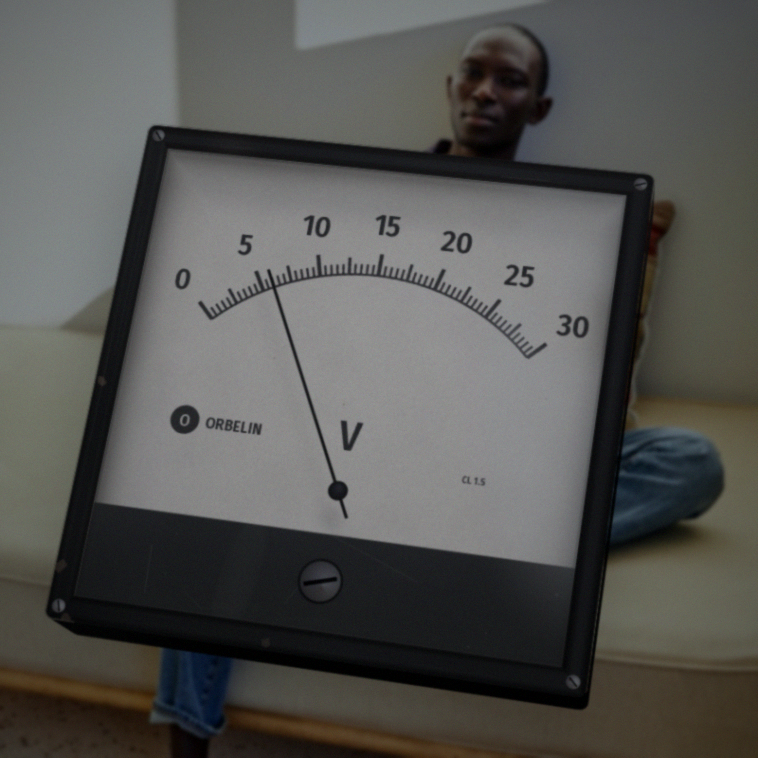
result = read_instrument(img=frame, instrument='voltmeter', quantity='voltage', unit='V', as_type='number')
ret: 6 V
